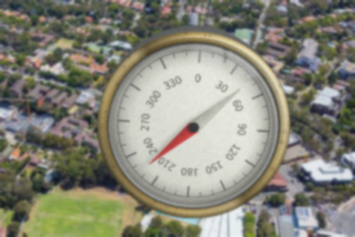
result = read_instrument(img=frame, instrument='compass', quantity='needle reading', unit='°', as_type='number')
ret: 225 °
